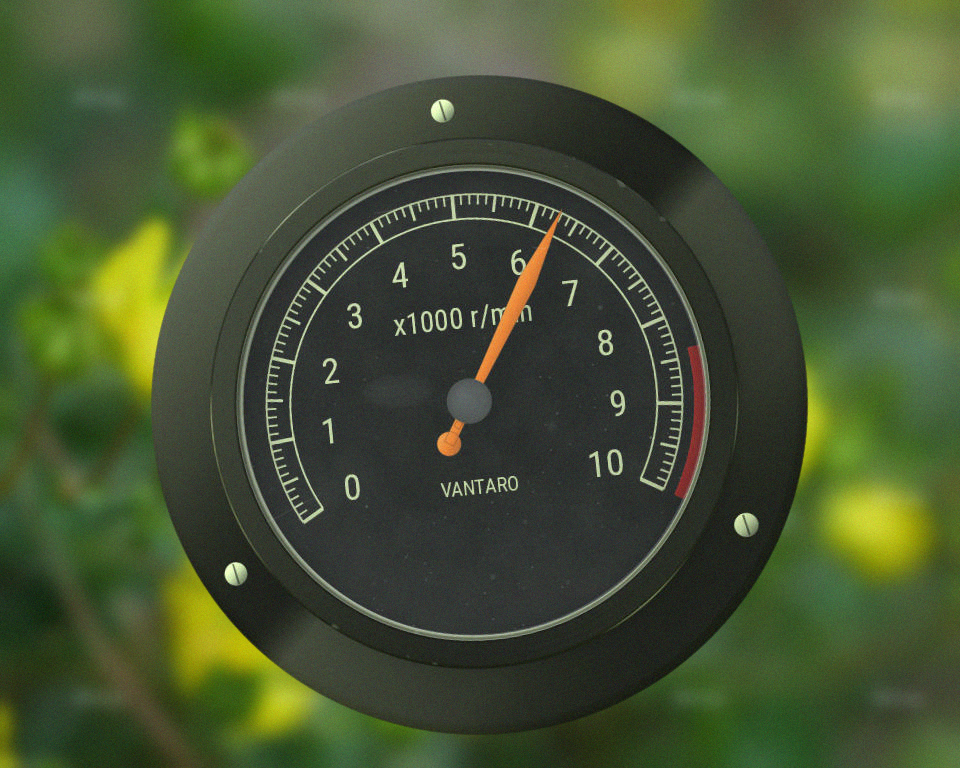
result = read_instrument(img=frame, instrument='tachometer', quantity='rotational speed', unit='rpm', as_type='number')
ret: 6300 rpm
